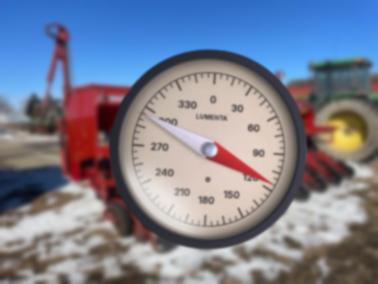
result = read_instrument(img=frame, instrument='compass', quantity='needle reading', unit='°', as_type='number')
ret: 115 °
